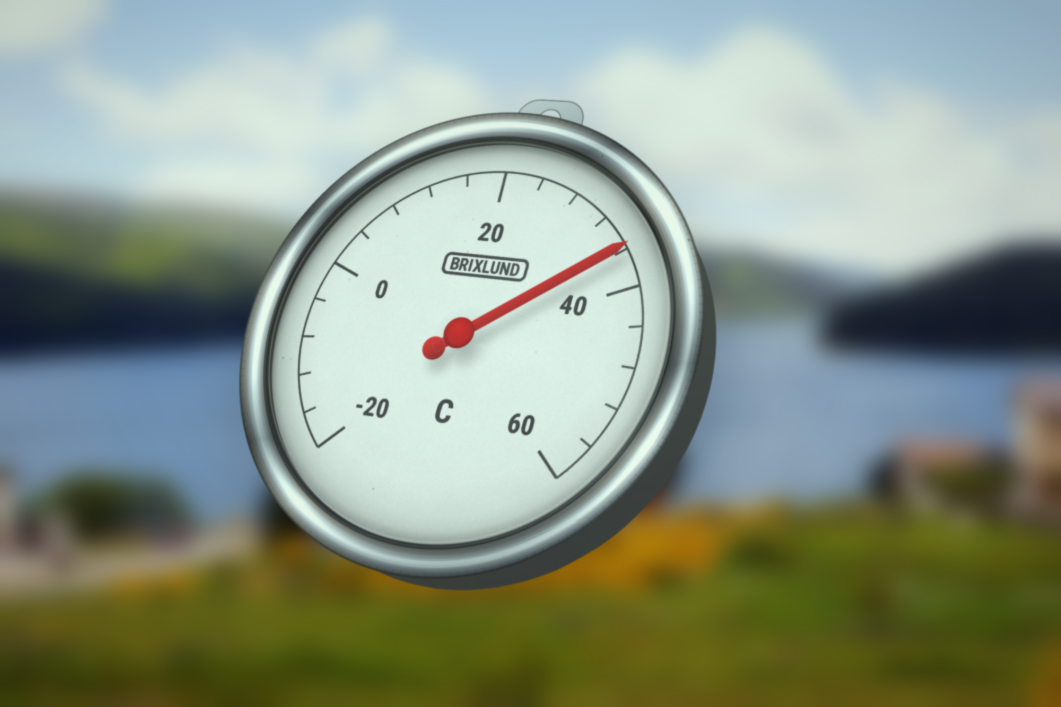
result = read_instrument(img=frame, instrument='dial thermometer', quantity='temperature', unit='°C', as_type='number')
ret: 36 °C
